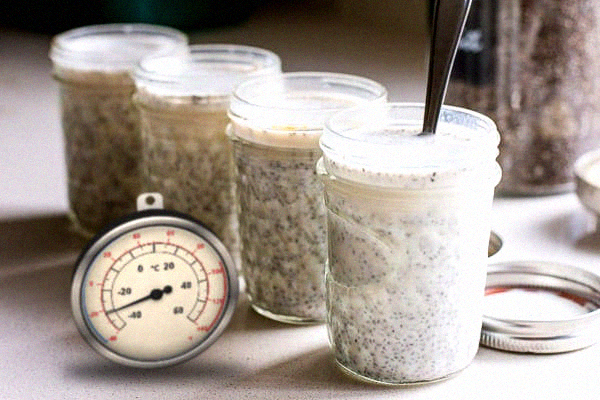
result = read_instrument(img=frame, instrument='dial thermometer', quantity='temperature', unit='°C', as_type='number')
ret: -30 °C
